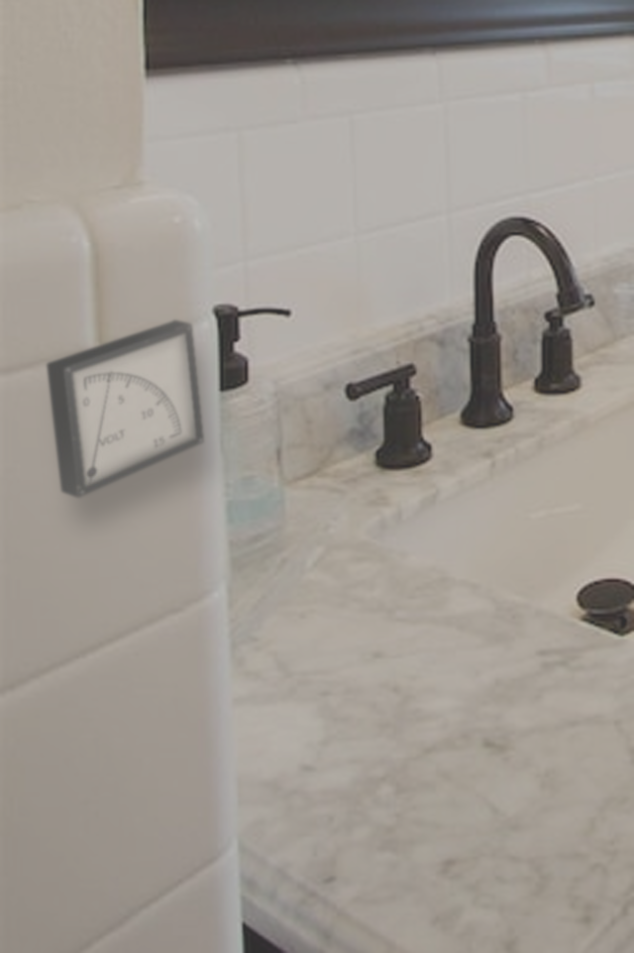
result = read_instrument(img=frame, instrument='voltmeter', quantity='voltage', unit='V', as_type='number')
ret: 2.5 V
